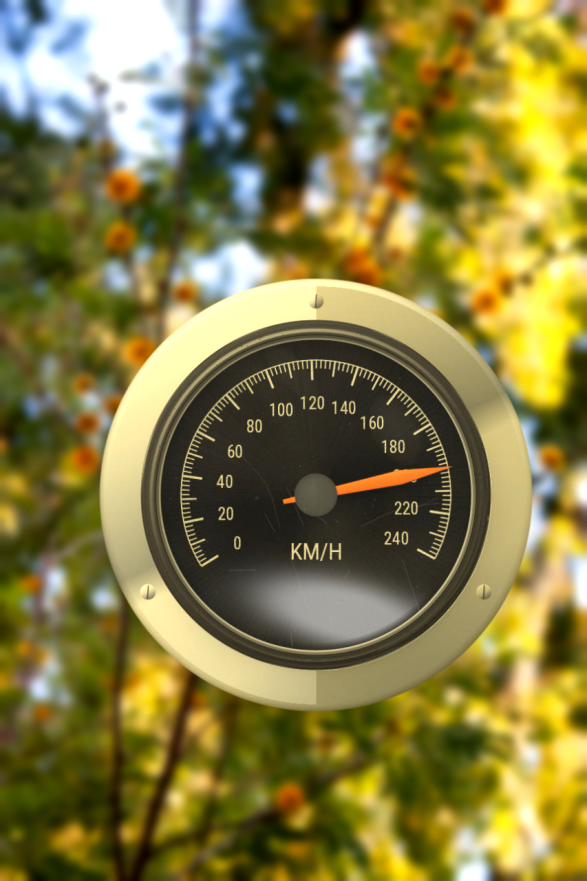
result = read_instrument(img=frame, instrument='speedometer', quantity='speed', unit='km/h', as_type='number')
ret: 200 km/h
